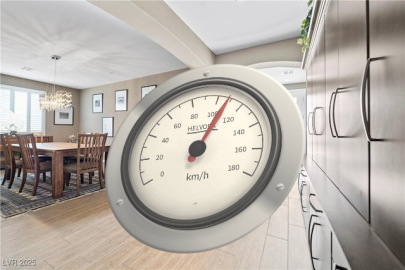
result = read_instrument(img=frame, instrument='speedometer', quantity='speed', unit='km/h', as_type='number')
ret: 110 km/h
